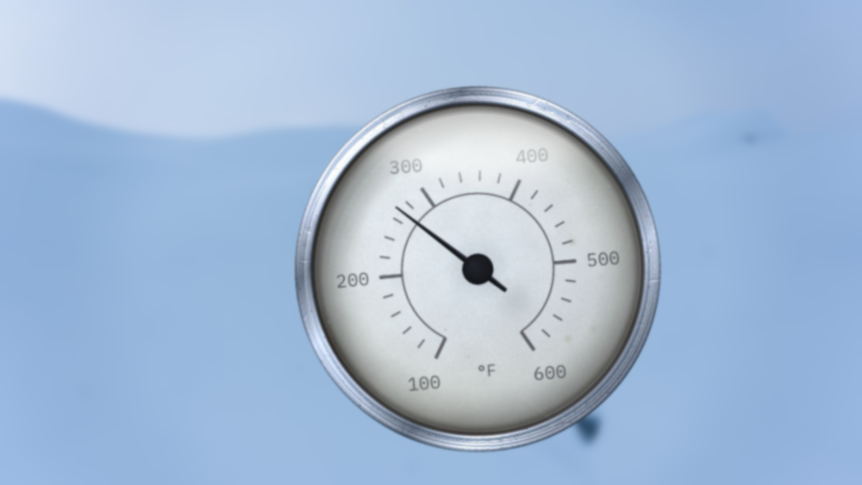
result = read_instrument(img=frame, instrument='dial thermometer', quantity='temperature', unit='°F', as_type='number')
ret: 270 °F
